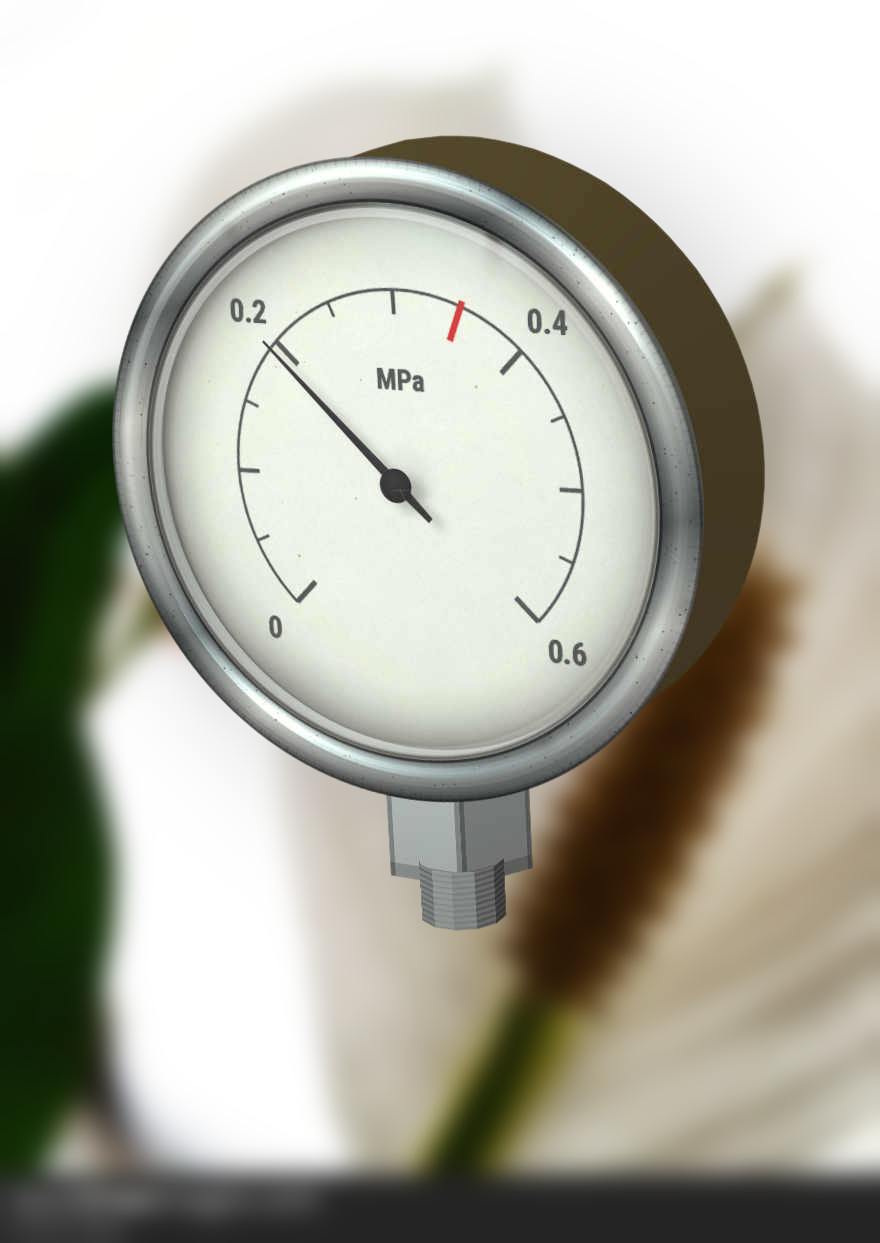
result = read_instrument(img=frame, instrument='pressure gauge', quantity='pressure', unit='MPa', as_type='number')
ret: 0.2 MPa
